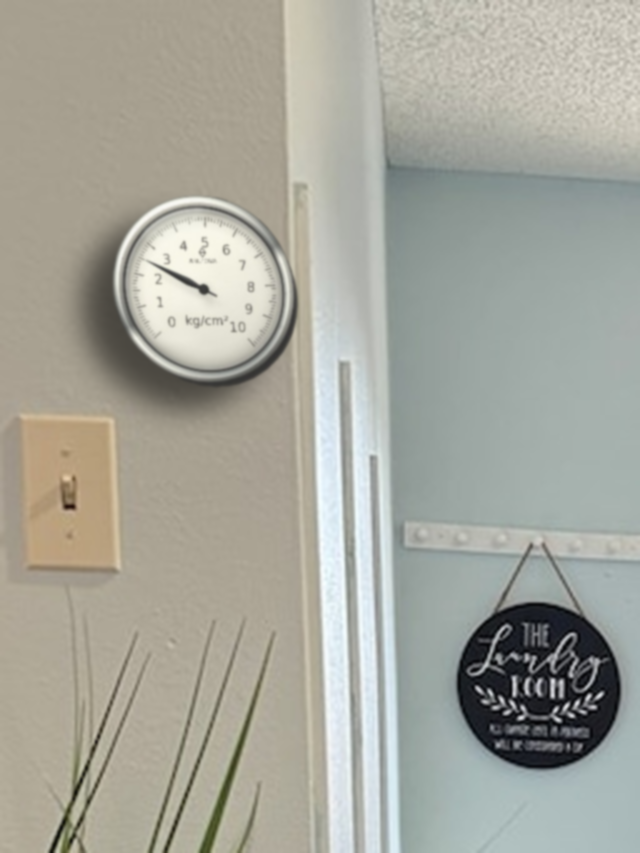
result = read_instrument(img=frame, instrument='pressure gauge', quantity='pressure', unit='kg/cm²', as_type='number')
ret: 2.5 kg/cm²
